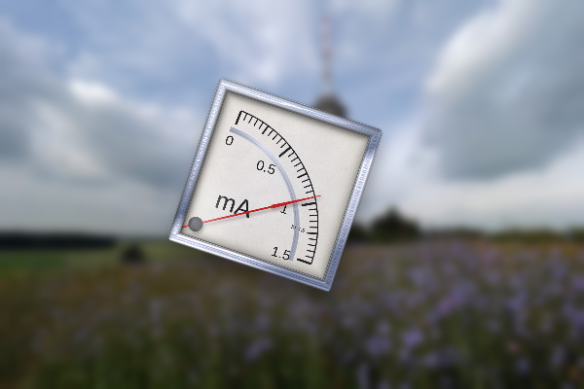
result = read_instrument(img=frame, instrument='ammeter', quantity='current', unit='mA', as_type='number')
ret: 0.95 mA
